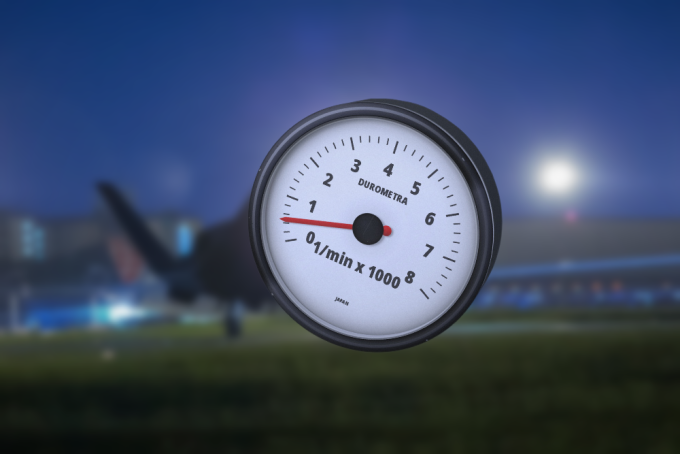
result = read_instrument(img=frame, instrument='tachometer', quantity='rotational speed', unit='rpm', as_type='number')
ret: 500 rpm
